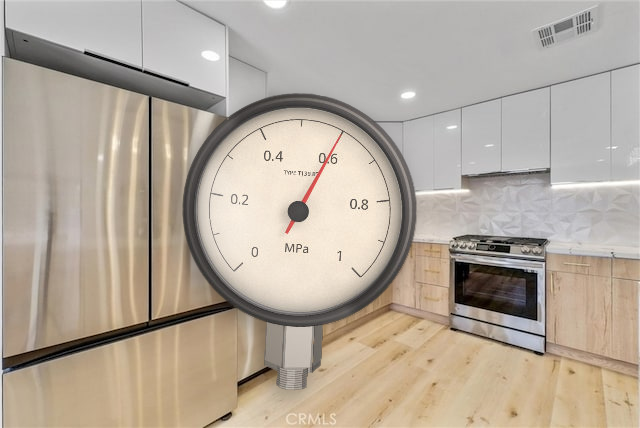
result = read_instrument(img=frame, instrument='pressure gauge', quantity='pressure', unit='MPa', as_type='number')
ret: 0.6 MPa
